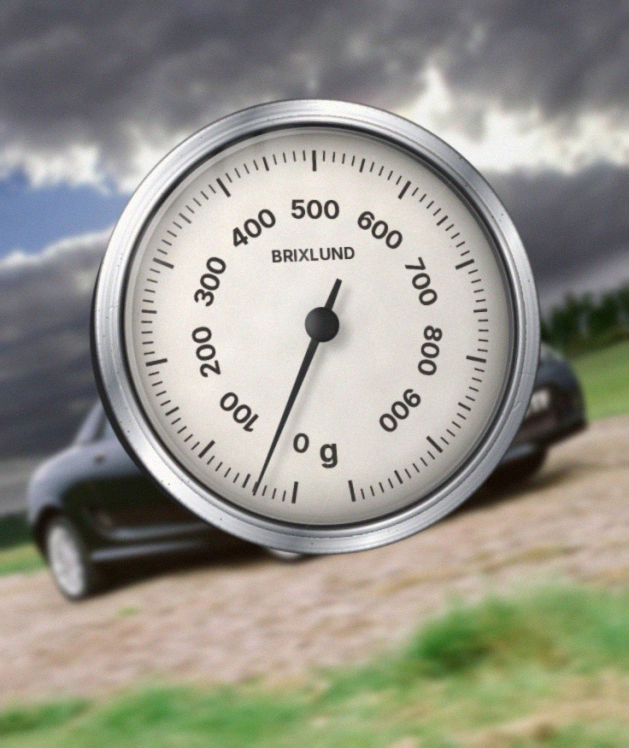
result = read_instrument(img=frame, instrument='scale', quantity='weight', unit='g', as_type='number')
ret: 40 g
